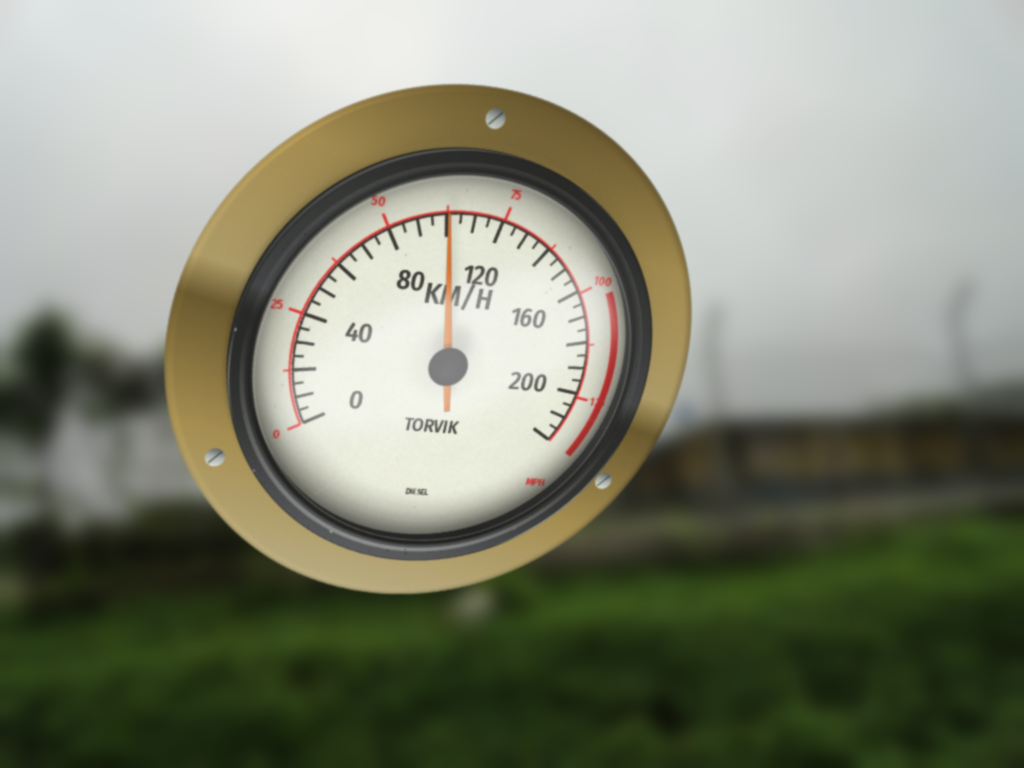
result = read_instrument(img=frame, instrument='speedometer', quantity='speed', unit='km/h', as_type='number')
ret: 100 km/h
